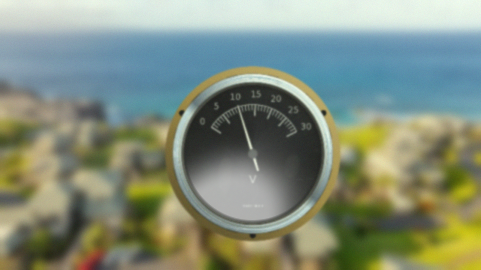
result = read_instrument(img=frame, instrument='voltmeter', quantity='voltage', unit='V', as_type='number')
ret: 10 V
